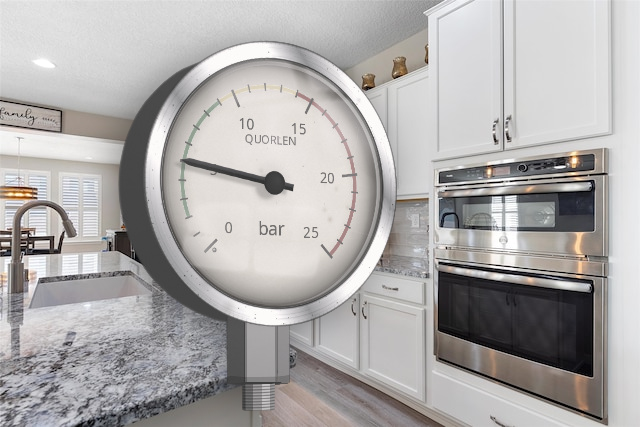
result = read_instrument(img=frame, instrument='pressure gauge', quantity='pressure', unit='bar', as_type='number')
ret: 5 bar
